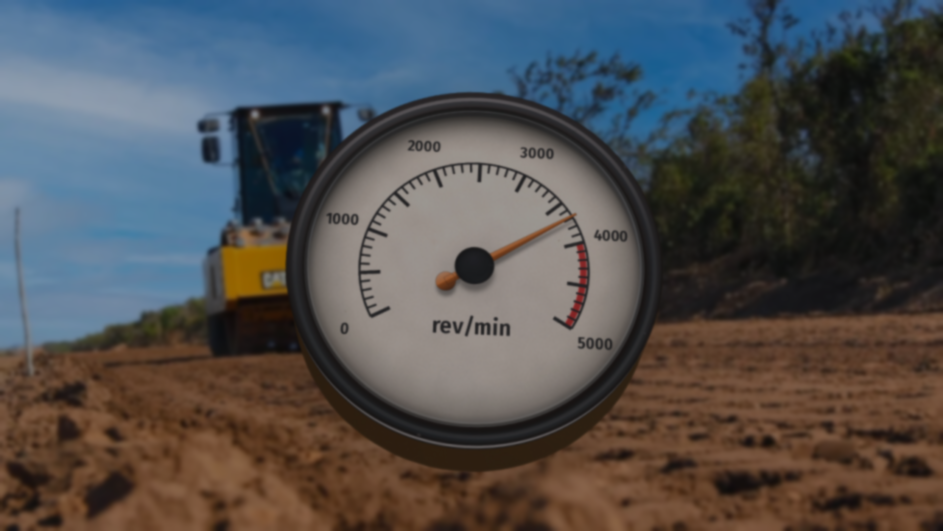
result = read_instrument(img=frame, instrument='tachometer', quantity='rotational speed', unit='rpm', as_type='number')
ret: 3700 rpm
